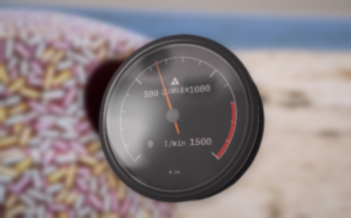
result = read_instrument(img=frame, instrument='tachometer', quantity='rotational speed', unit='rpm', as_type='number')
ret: 650 rpm
